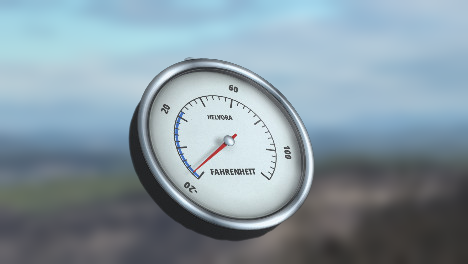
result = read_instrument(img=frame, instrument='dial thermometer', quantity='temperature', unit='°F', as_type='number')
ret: -16 °F
